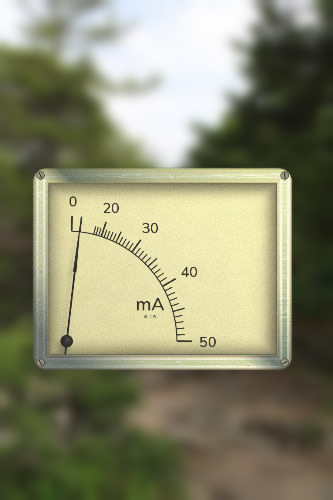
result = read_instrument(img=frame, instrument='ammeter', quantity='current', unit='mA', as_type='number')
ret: 10 mA
